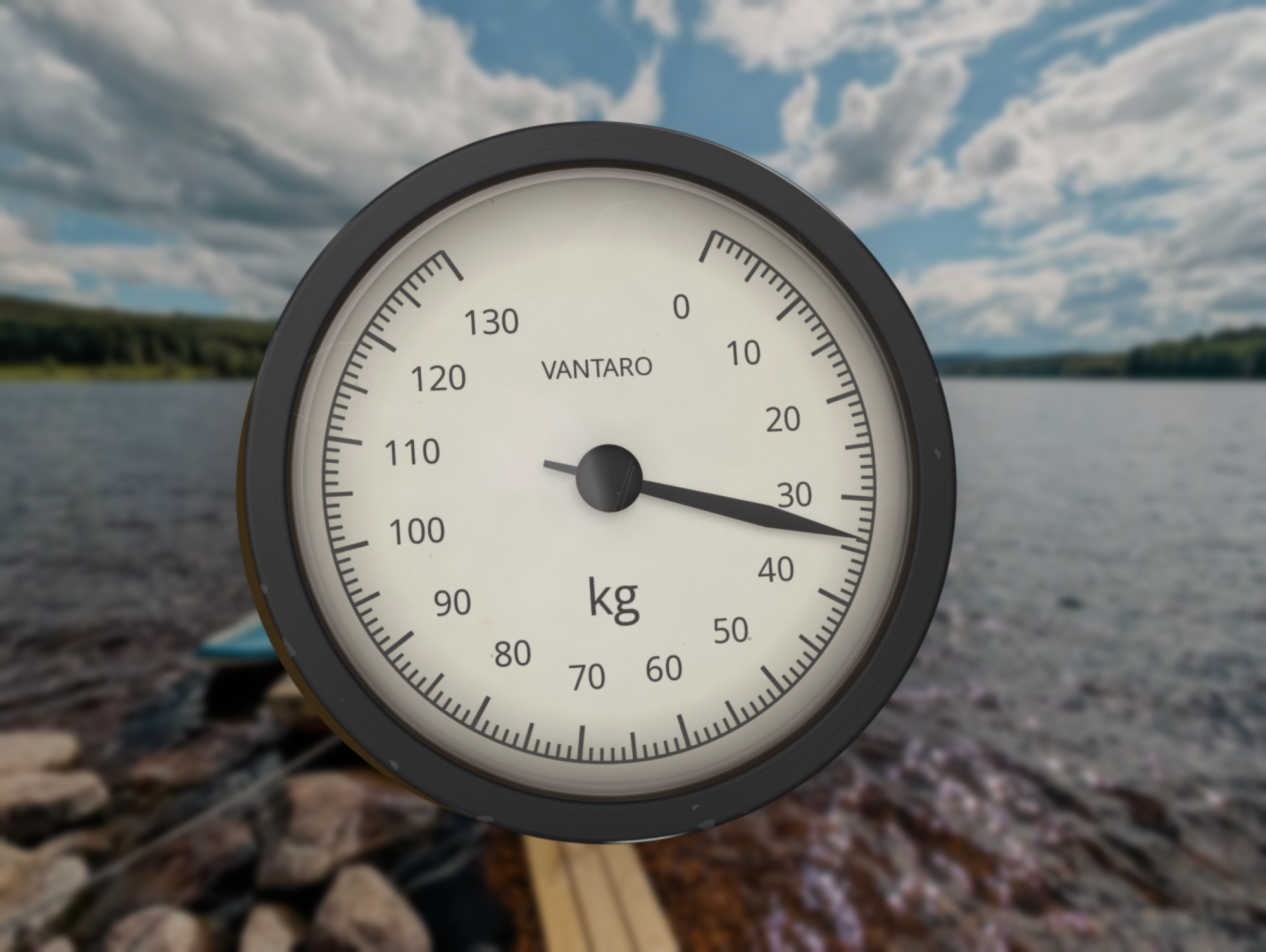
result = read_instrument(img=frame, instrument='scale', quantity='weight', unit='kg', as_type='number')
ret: 34 kg
